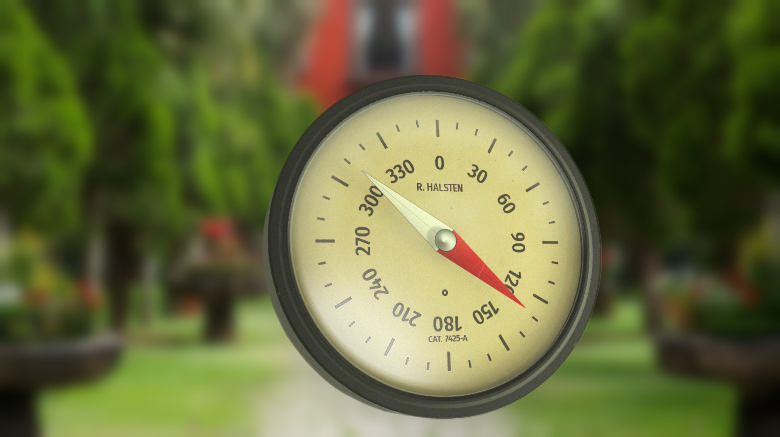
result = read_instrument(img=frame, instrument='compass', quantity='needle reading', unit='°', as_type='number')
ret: 130 °
